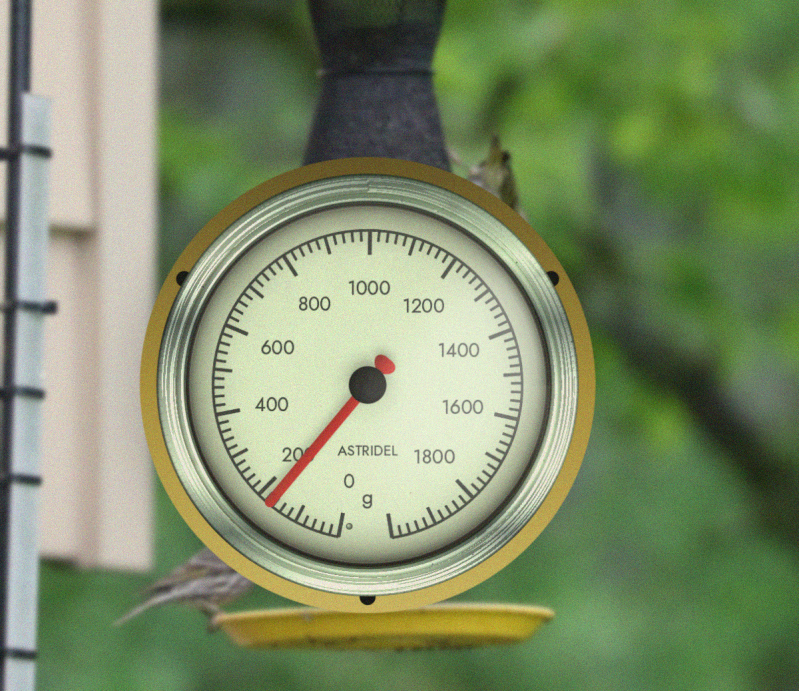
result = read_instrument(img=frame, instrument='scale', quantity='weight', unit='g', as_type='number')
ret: 170 g
